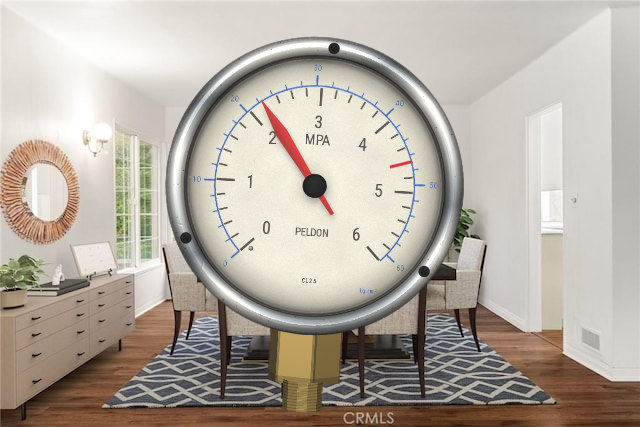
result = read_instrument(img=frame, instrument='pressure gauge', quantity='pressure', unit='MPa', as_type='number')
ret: 2.2 MPa
